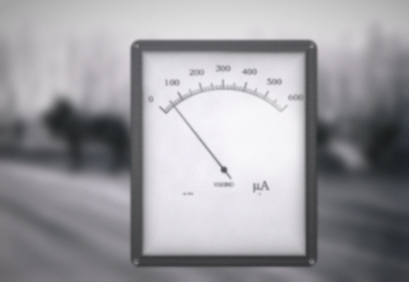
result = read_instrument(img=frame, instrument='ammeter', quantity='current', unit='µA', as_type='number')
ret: 50 µA
